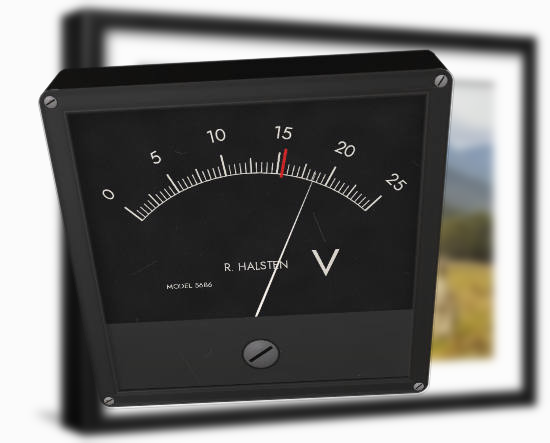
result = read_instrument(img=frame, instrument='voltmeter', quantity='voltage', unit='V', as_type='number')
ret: 18.5 V
